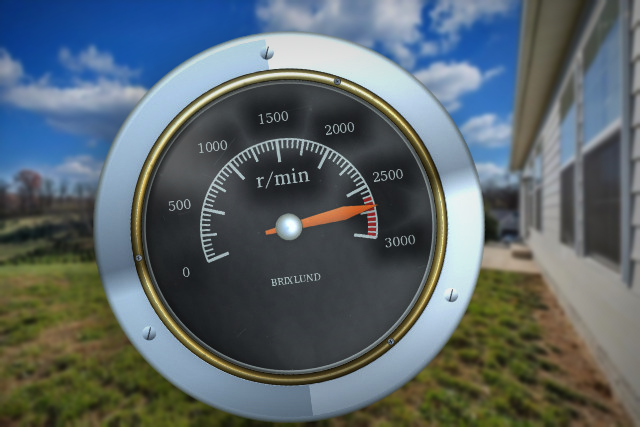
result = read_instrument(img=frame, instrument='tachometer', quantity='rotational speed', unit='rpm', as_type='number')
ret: 2700 rpm
